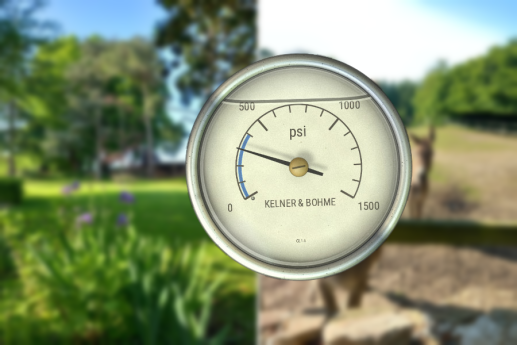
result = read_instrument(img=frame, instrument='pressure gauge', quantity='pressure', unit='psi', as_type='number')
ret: 300 psi
